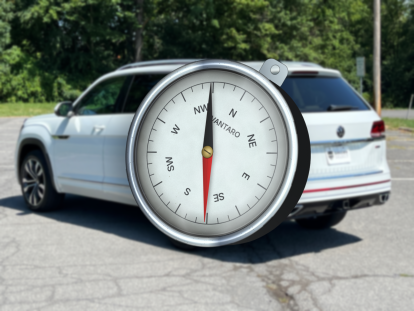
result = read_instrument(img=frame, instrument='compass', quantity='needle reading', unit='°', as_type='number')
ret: 150 °
